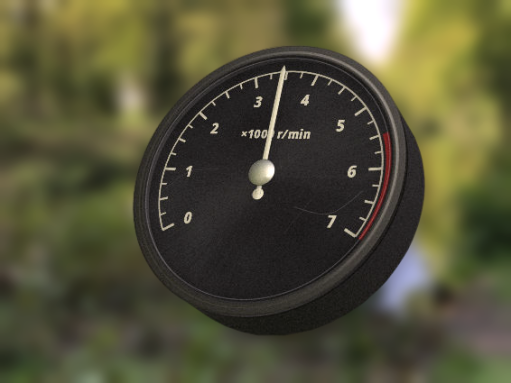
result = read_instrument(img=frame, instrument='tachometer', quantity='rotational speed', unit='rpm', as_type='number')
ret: 3500 rpm
